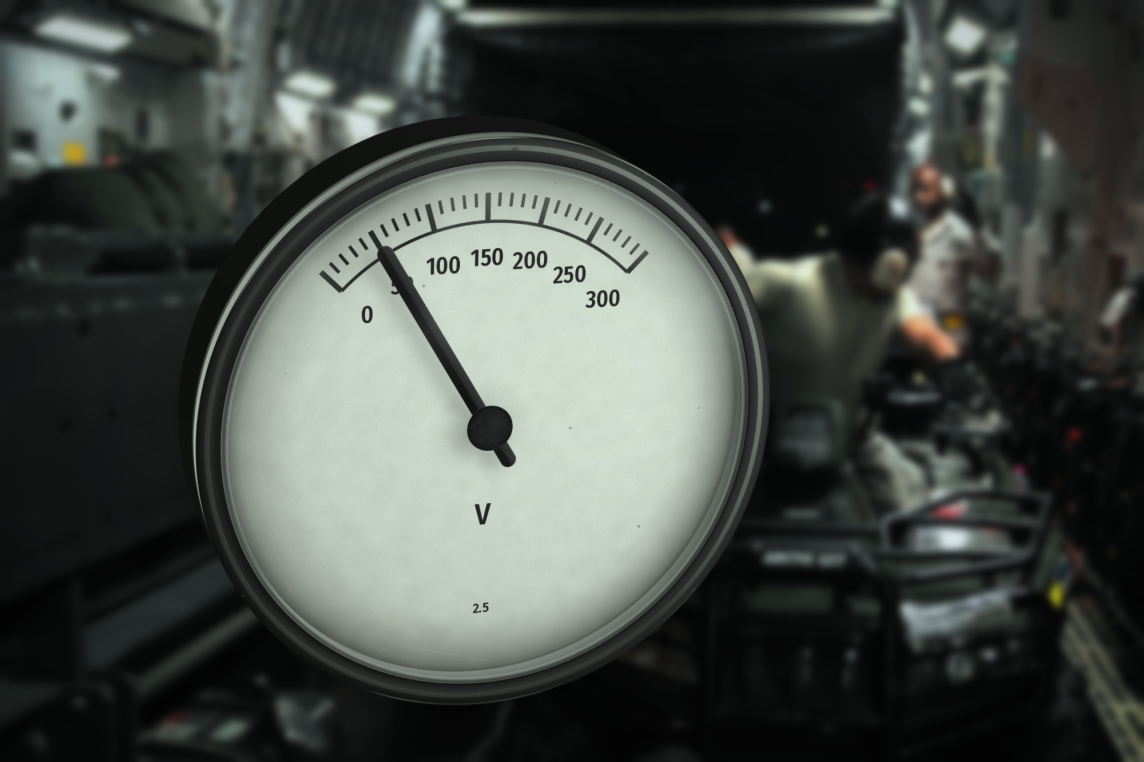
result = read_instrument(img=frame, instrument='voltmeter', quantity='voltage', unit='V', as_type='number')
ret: 50 V
